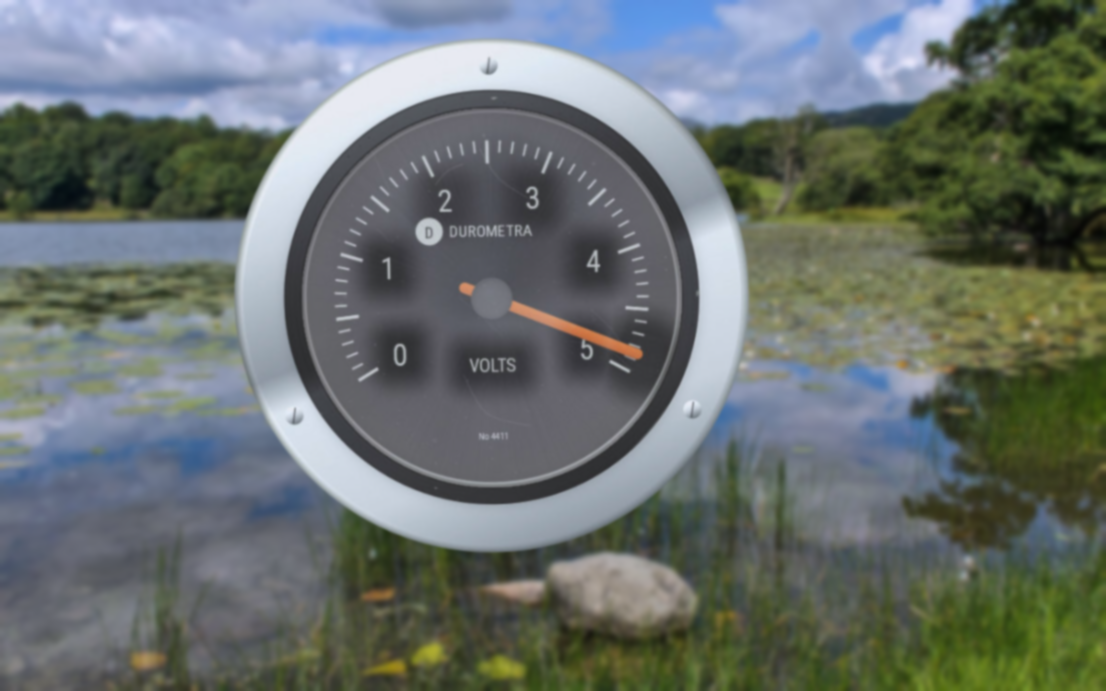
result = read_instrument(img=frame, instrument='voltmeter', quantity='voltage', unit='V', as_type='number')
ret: 4.85 V
